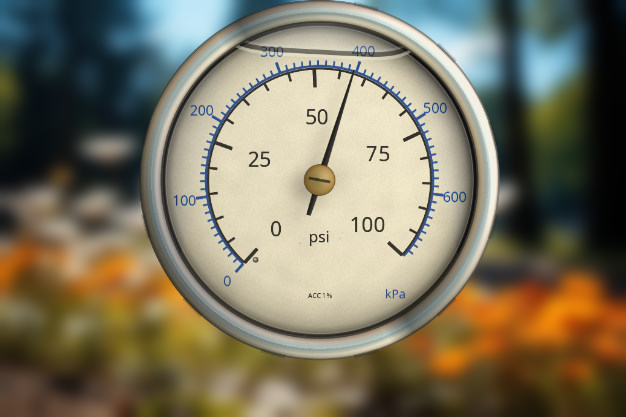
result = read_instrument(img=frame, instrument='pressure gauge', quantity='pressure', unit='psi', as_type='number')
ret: 57.5 psi
